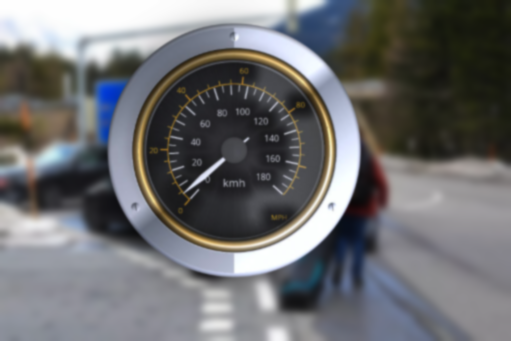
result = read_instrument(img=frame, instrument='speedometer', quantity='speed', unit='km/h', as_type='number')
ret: 5 km/h
